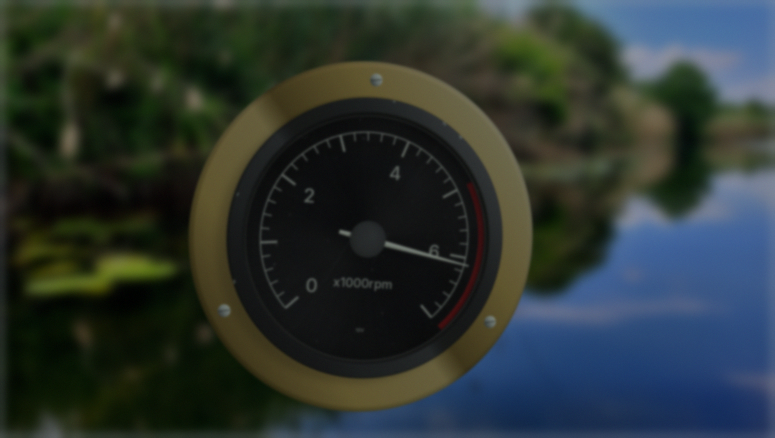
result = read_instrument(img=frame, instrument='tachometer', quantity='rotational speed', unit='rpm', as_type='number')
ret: 6100 rpm
